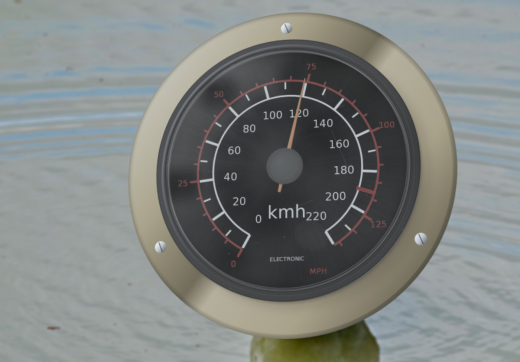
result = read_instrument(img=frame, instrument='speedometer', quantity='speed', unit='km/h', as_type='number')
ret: 120 km/h
